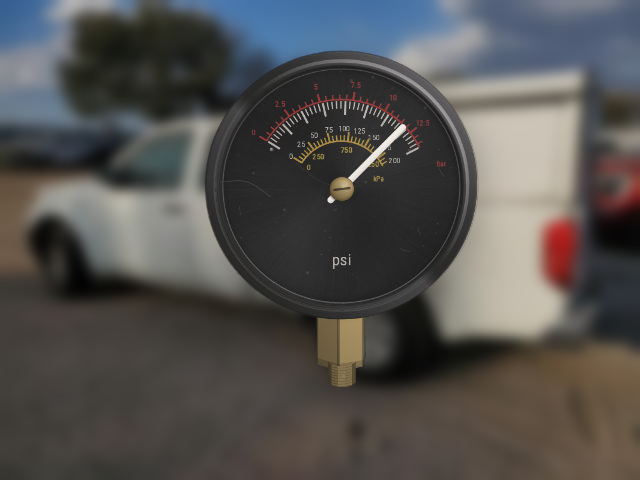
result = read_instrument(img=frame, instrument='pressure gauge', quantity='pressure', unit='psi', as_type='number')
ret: 170 psi
